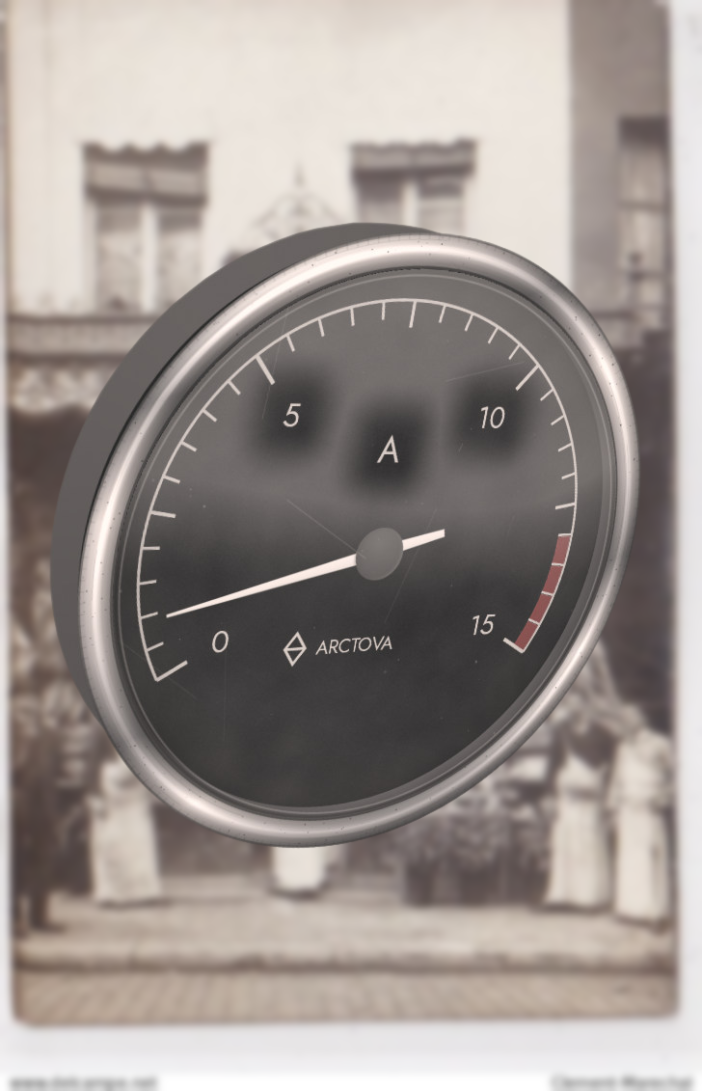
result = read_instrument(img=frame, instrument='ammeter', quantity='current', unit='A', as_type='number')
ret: 1 A
